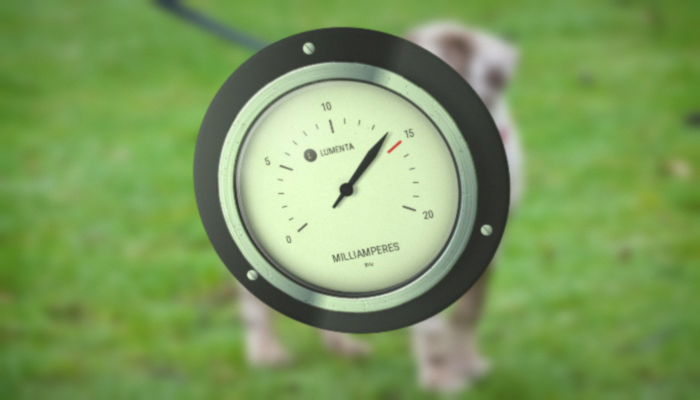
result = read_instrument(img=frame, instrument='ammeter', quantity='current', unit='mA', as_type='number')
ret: 14 mA
